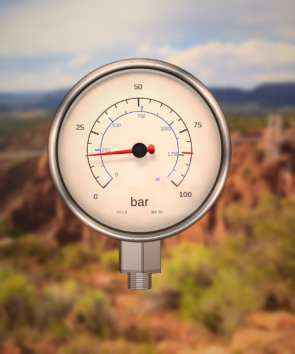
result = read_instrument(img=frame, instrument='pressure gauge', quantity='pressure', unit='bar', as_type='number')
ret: 15 bar
